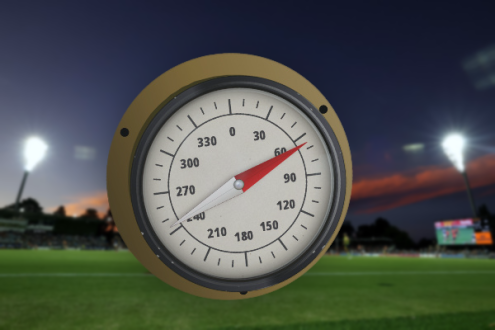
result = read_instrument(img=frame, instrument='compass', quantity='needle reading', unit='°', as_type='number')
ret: 65 °
